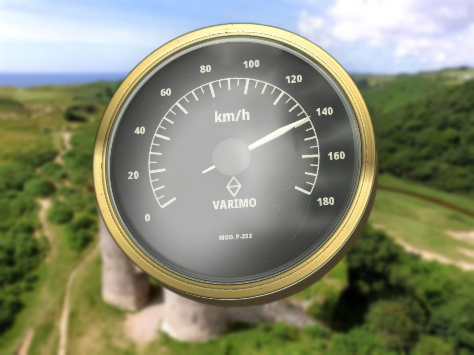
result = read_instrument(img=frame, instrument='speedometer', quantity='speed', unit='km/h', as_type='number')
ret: 140 km/h
